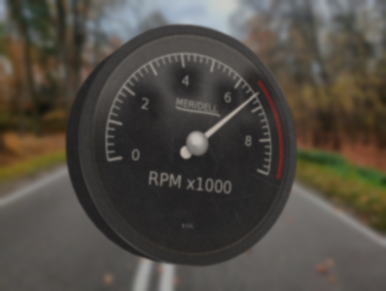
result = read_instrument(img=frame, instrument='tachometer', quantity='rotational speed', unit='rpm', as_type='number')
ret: 6600 rpm
